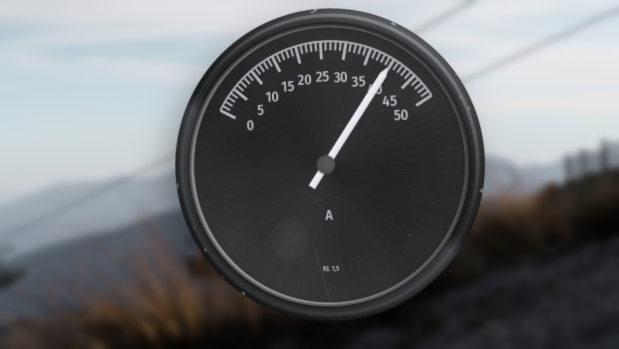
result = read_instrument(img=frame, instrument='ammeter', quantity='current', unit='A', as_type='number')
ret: 40 A
